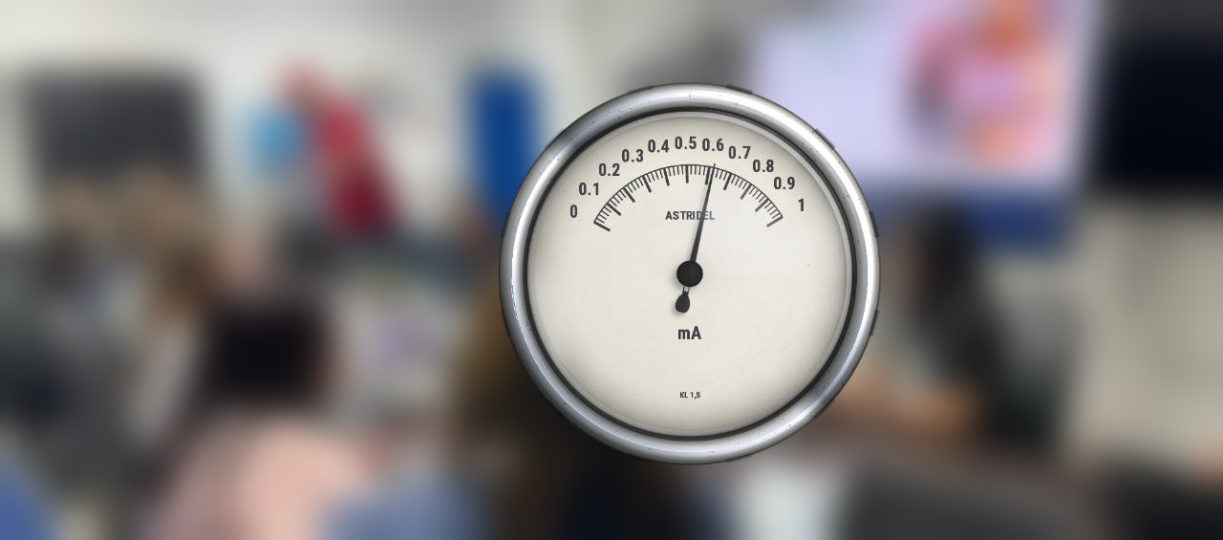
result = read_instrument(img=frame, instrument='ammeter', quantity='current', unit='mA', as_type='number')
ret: 0.62 mA
